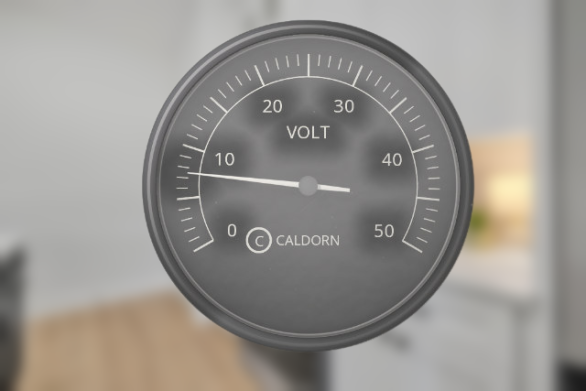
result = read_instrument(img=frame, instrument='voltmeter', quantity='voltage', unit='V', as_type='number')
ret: 7.5 V
